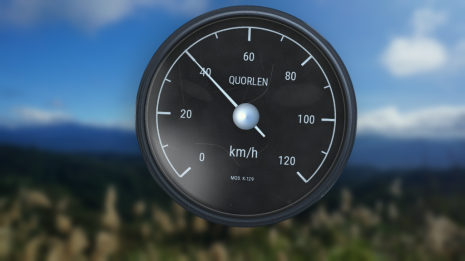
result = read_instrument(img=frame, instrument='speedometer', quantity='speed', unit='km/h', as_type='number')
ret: 40 km/h
